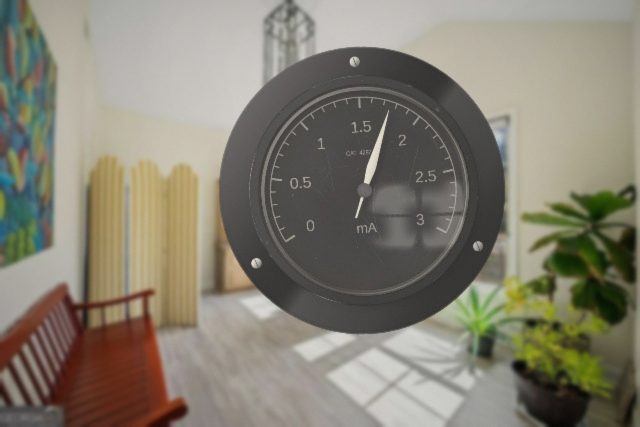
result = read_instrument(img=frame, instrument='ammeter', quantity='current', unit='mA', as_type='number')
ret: 1.75 mA
